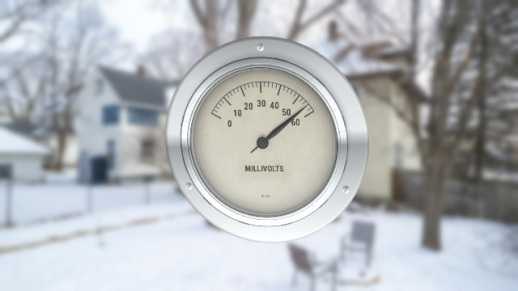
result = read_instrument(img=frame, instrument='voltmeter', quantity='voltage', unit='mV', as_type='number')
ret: 56 mV
